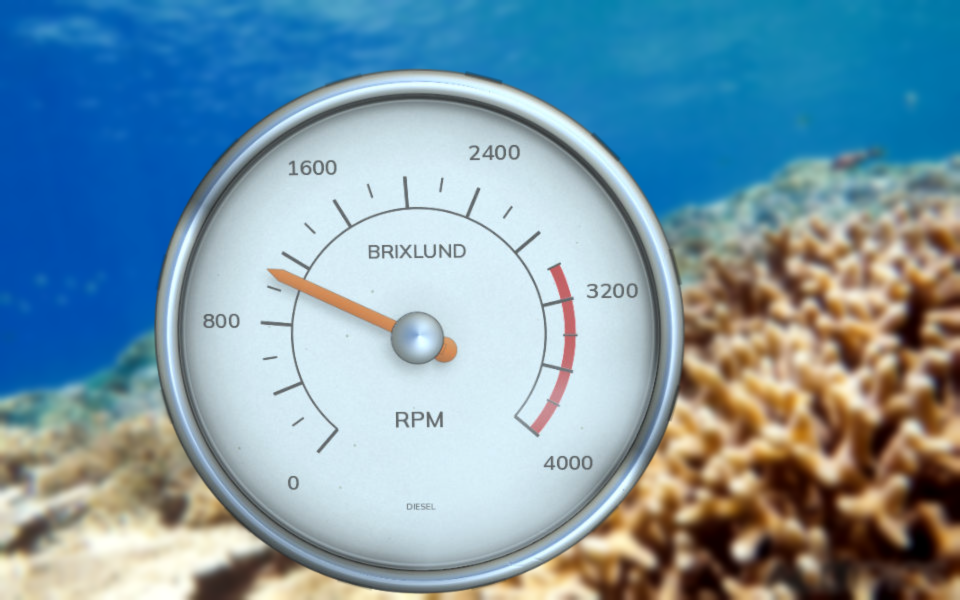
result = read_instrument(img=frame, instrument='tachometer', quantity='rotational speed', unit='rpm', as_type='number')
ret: 1100 rpm
